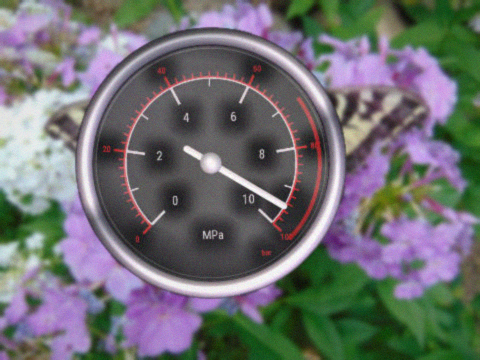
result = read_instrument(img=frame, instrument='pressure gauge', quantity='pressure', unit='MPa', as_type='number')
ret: 9.5 MPa
